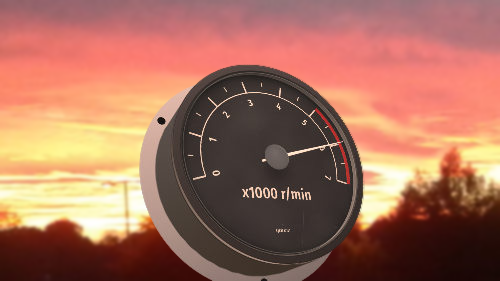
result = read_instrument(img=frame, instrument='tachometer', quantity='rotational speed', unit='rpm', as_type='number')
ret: 6000 rpm
